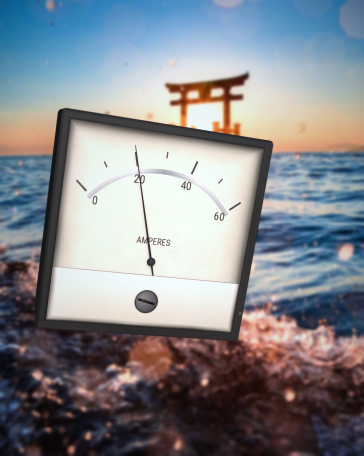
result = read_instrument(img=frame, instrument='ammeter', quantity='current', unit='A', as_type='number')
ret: 20 A
